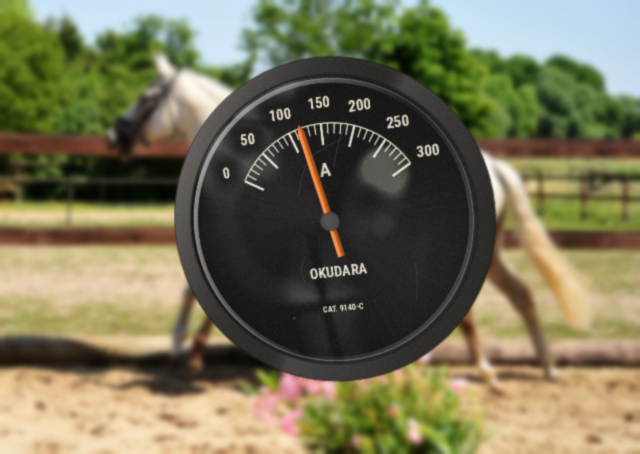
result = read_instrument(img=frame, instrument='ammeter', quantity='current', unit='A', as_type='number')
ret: 120 A
